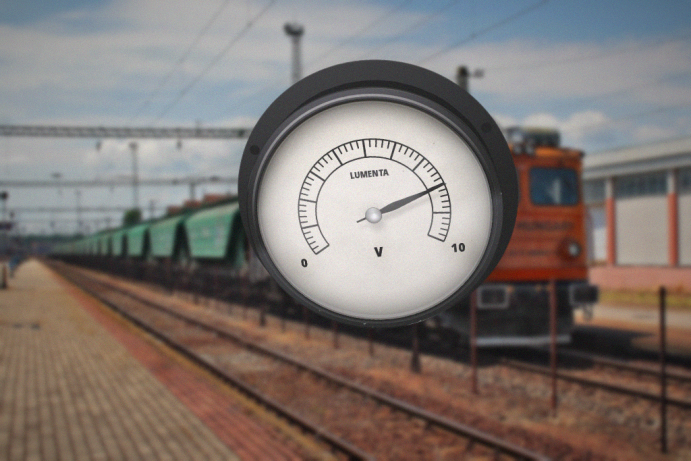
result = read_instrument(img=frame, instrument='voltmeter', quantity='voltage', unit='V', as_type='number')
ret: 8 V
